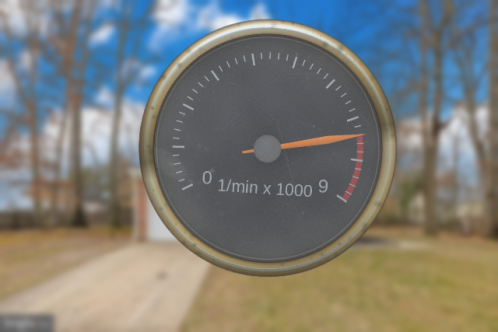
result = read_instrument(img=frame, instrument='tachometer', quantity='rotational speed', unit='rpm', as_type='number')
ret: 7400 rpm
